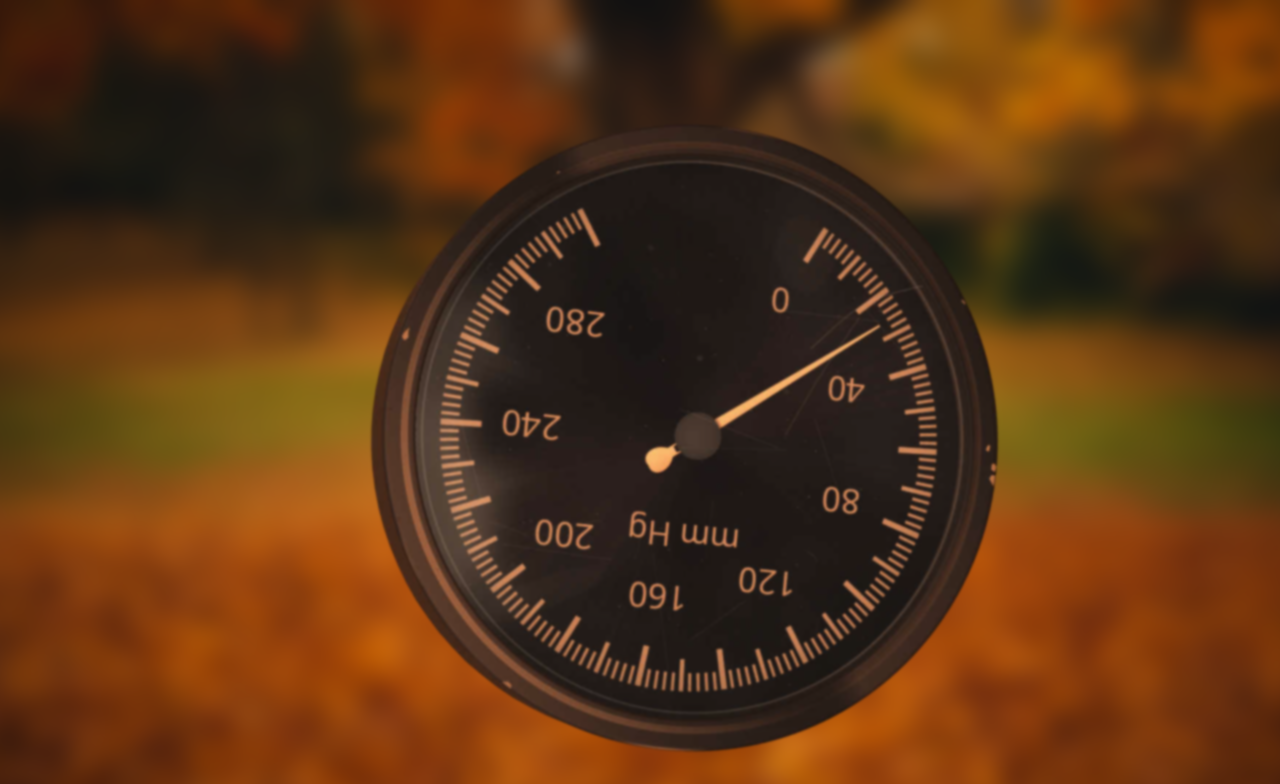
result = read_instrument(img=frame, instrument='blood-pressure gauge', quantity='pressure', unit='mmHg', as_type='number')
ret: 26 mmHg
